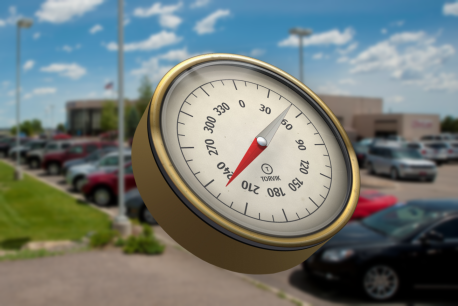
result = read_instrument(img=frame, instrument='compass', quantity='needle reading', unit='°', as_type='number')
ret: 230 °
